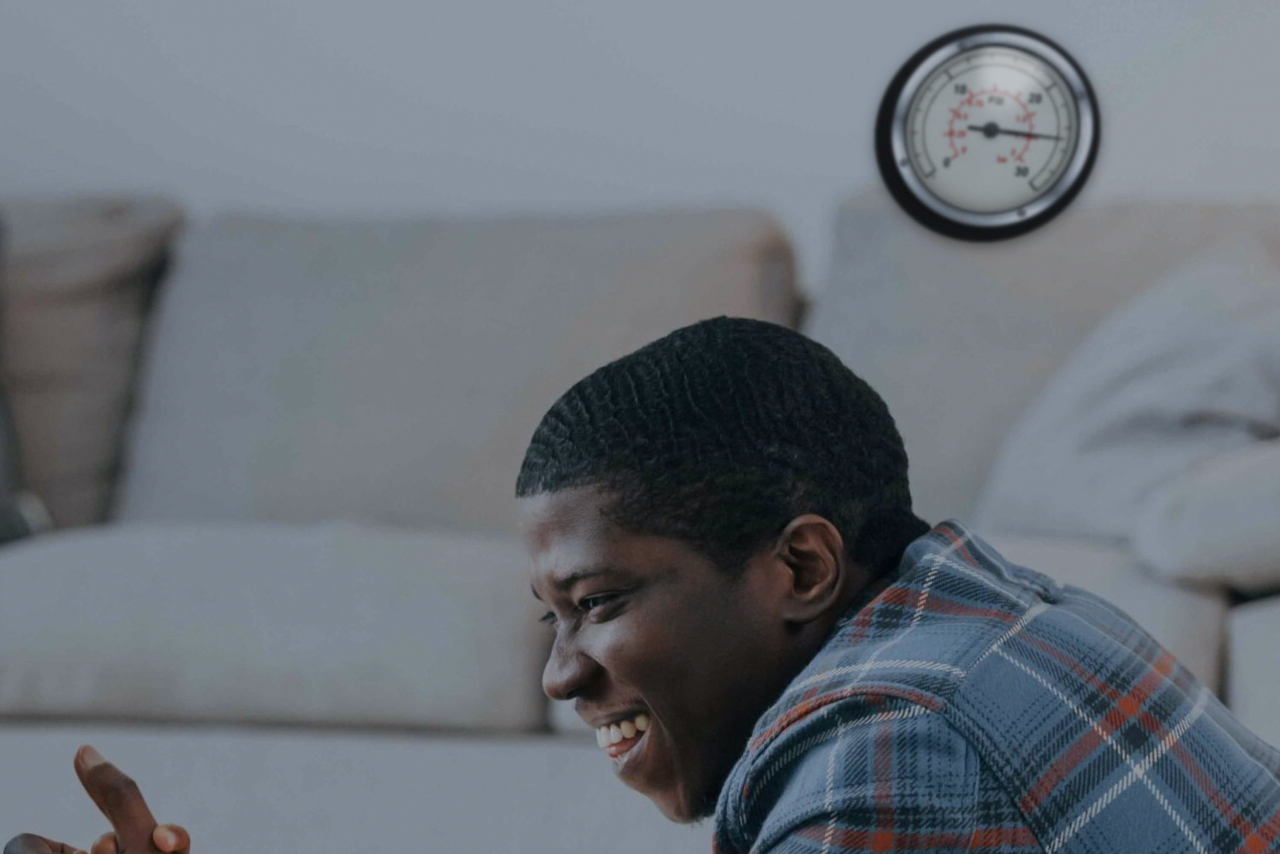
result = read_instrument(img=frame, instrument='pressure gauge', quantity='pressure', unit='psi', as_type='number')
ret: 25 psi
